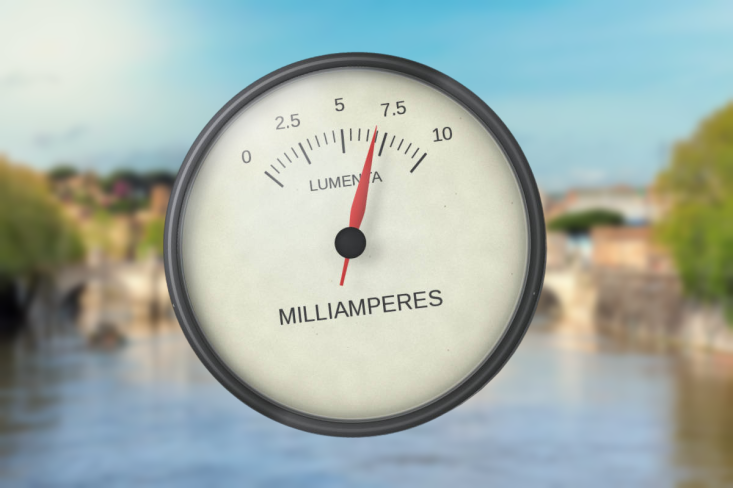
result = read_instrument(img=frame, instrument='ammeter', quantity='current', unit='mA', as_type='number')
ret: 7 mA
